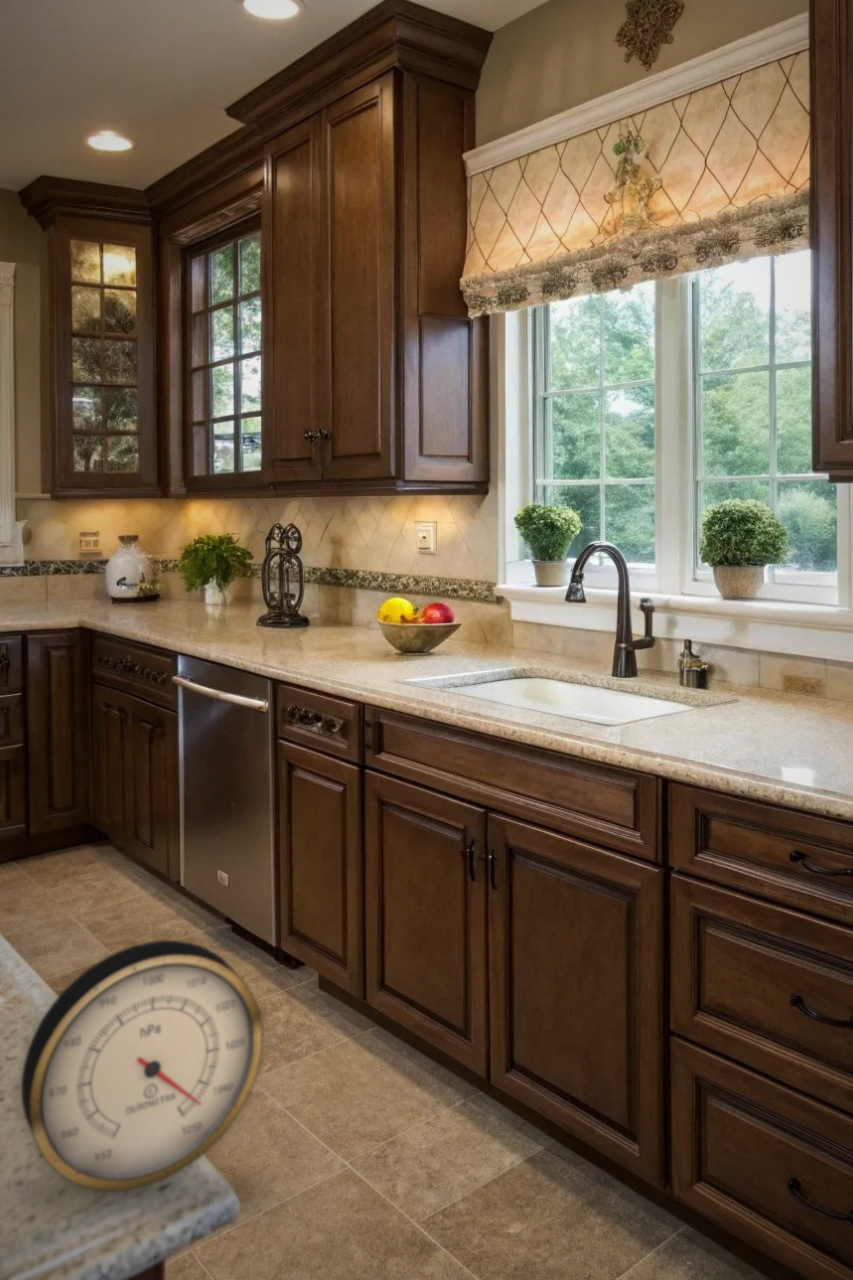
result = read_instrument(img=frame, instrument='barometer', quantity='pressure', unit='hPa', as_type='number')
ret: 1045 hPa
